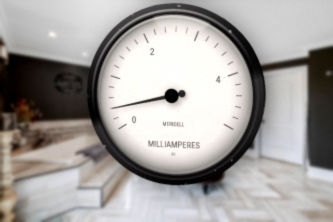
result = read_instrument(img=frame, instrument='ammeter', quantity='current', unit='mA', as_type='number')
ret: 0.4 mA
